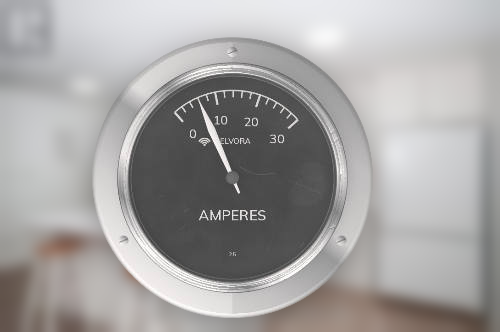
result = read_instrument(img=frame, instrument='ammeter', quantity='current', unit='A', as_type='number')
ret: 6 A
